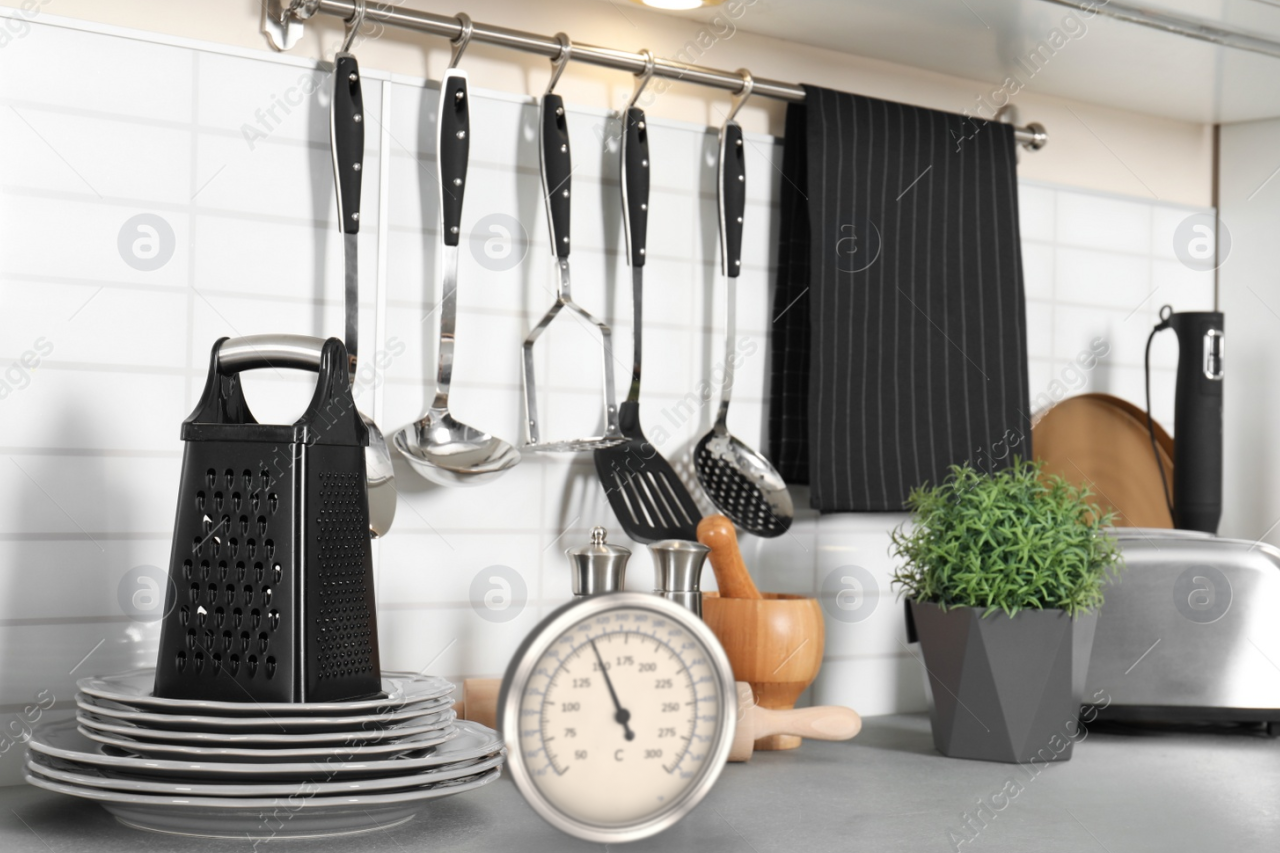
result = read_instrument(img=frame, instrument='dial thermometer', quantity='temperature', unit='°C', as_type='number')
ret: 150 °C
